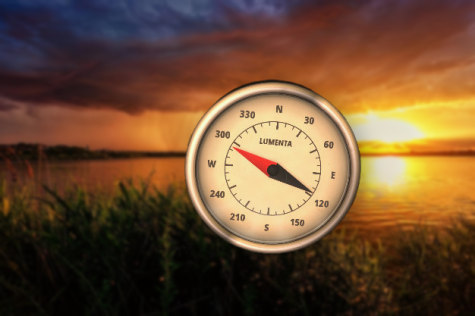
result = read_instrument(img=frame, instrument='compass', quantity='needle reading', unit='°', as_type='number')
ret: 295 °
